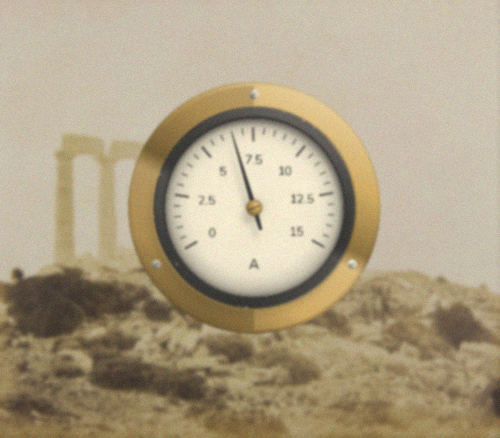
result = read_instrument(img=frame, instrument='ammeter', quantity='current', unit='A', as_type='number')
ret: 6.5 A
